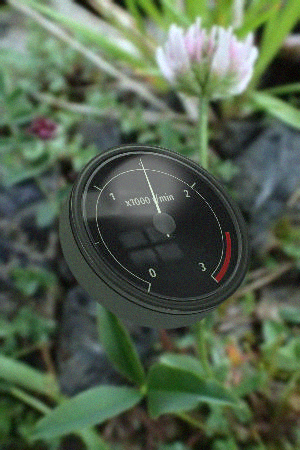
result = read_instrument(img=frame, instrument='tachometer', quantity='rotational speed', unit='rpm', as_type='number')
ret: 1500 rpm
